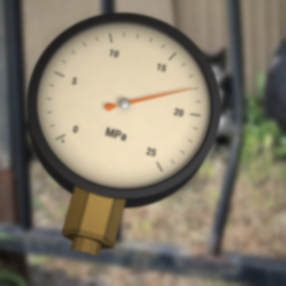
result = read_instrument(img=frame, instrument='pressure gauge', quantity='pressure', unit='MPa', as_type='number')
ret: 18 MPa
